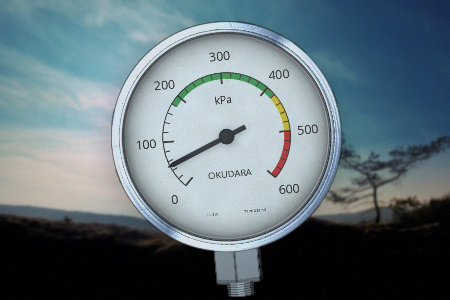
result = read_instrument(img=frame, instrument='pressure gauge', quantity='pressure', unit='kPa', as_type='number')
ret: 50 kPa
